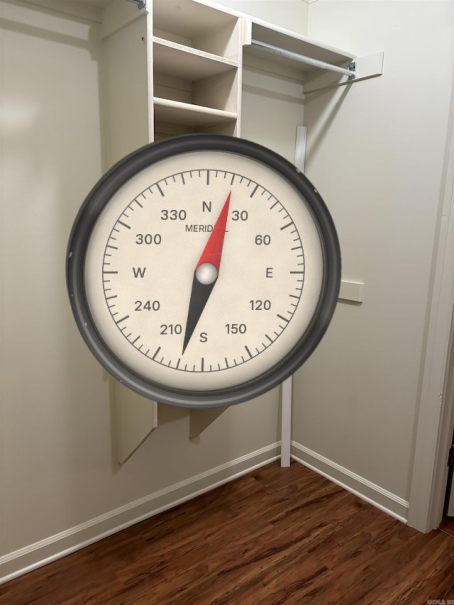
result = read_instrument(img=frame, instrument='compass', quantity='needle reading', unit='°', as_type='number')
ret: 15 °
